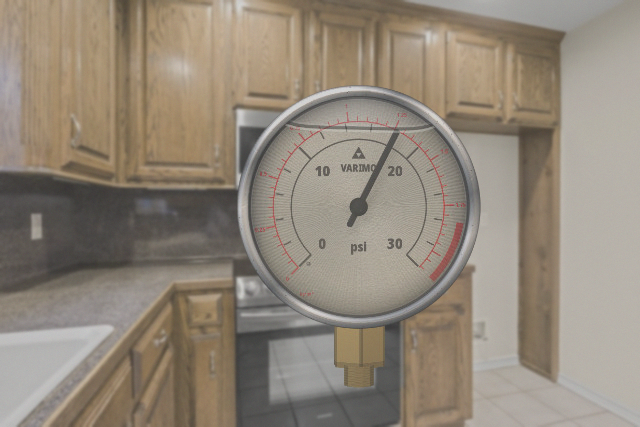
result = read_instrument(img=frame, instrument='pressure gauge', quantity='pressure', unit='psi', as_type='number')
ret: 18 psi
